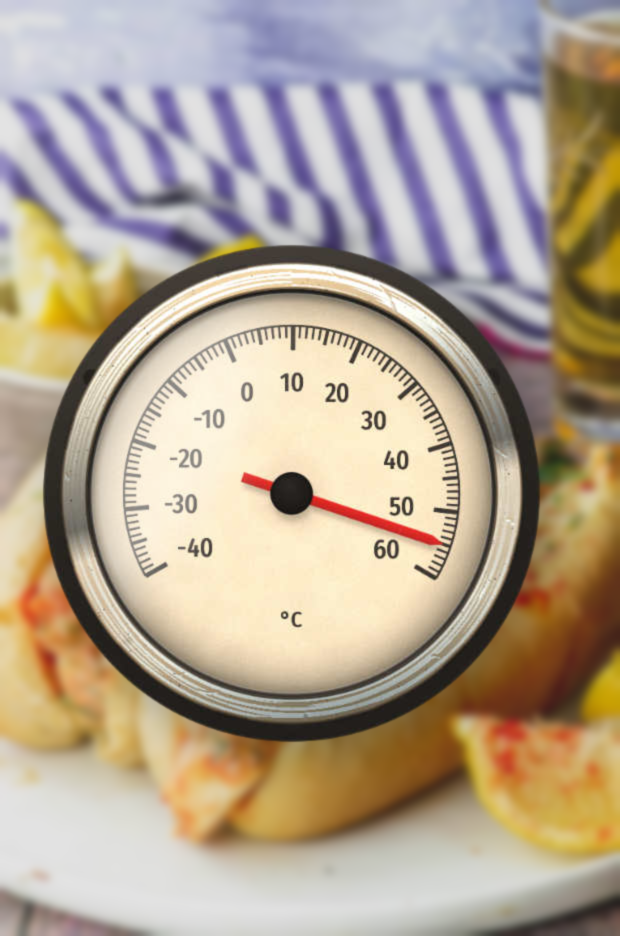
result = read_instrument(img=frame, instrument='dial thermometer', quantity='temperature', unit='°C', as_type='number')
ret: 55 °C
